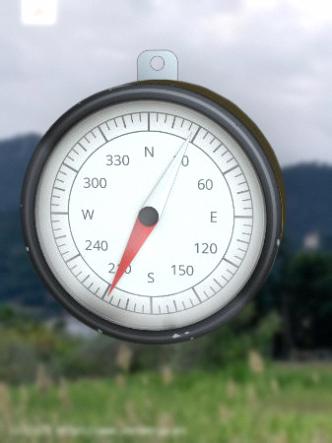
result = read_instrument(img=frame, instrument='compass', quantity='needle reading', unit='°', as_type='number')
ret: 207.5 °
